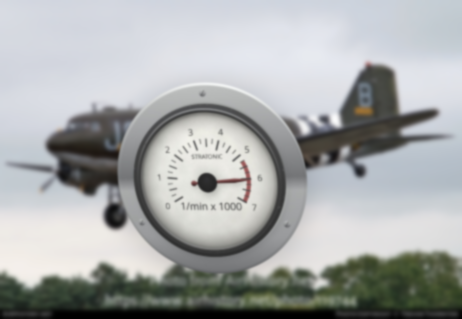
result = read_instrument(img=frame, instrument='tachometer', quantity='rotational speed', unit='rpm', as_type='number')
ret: 6000 rpm
